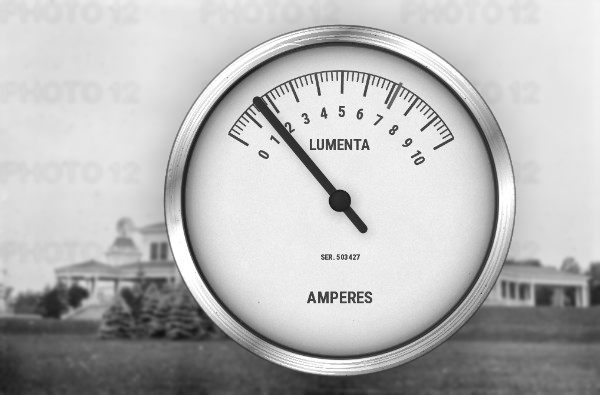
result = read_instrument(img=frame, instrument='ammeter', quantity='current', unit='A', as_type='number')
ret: 1.6 A
